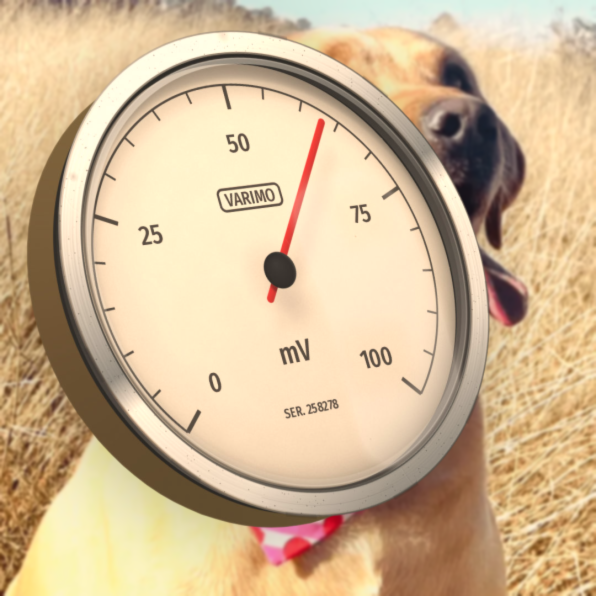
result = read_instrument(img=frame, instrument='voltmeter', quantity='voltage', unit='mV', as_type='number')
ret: 62.5 mV
